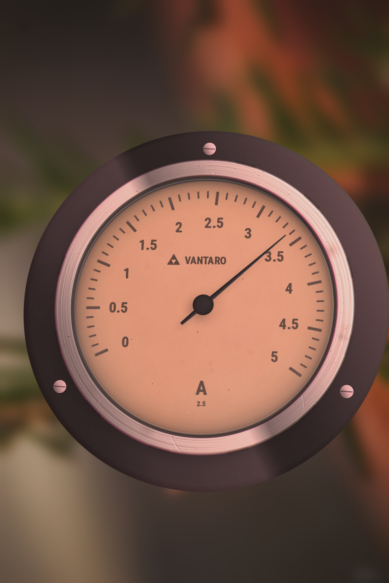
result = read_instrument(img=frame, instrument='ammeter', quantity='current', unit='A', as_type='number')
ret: 3.4 A
